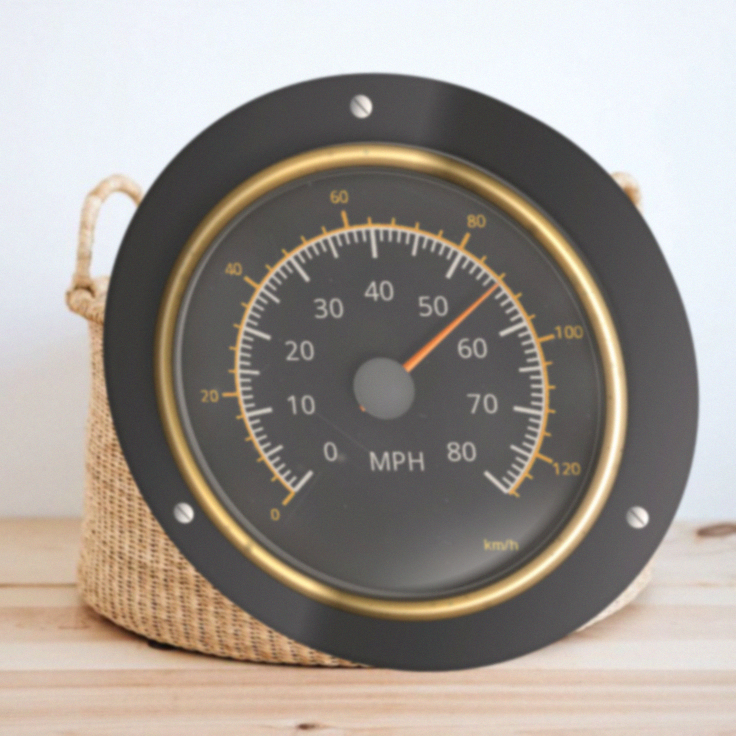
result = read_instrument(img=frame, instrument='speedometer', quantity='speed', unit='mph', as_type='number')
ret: 55 mph
